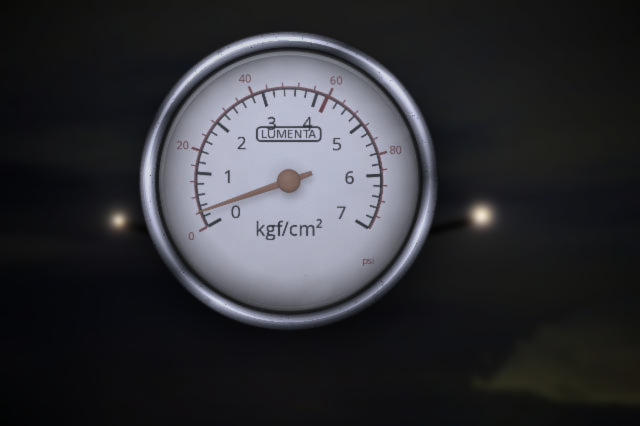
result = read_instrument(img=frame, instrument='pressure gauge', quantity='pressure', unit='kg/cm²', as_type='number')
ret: 0.3 kg/cm²
